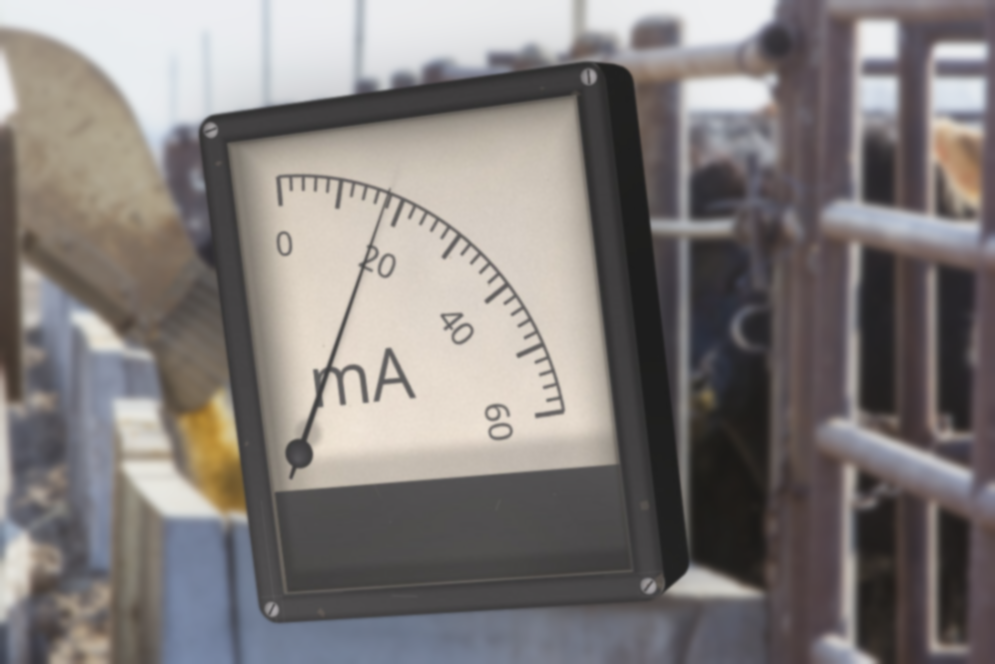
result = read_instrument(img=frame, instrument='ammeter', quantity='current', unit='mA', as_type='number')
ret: 18 mA
